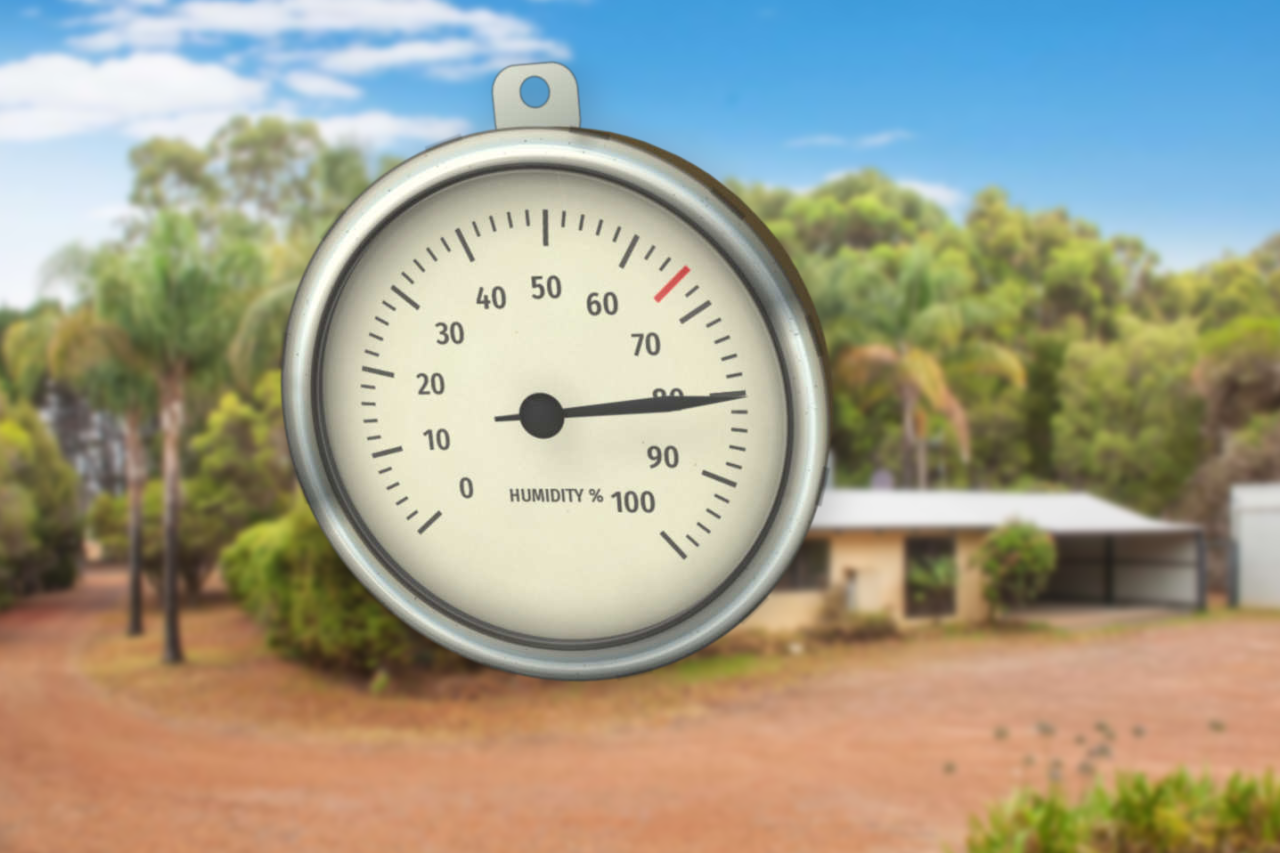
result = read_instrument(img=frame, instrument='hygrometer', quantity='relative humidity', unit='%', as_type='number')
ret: 80 %
